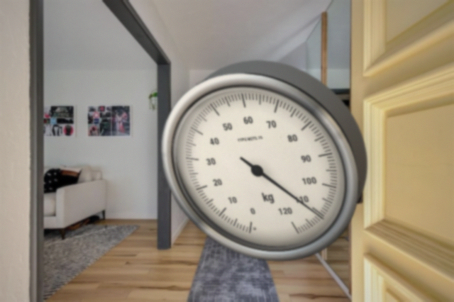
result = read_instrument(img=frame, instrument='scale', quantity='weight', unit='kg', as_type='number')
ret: 110 kg
